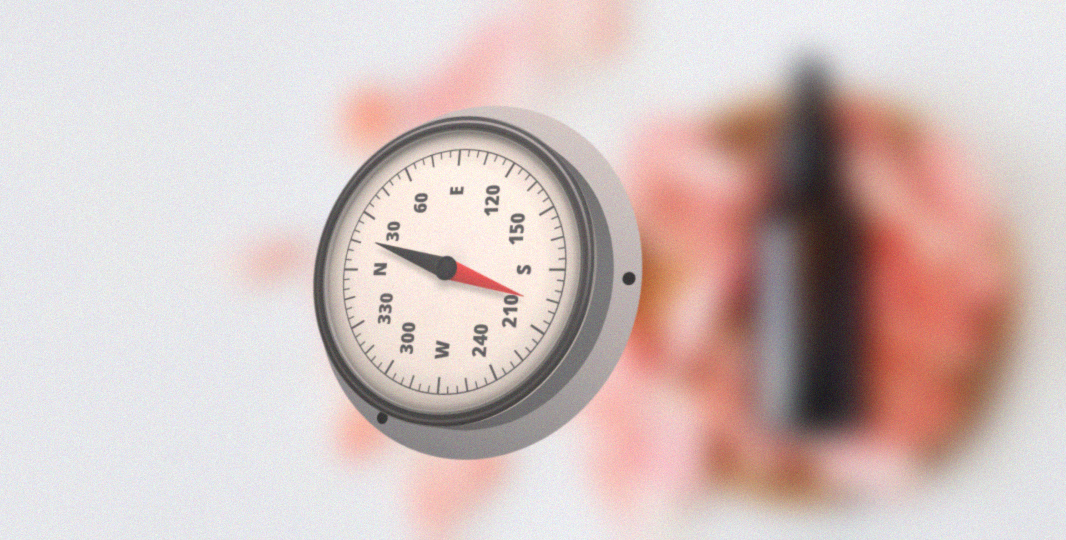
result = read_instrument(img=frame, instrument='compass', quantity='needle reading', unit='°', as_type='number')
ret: 197.5 °
